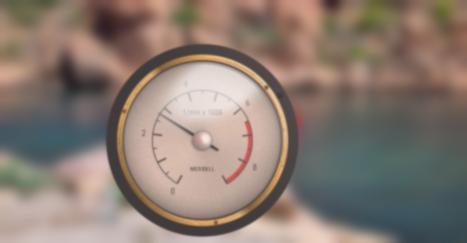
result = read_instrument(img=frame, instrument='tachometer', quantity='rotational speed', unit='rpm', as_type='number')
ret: 2750 rpm
